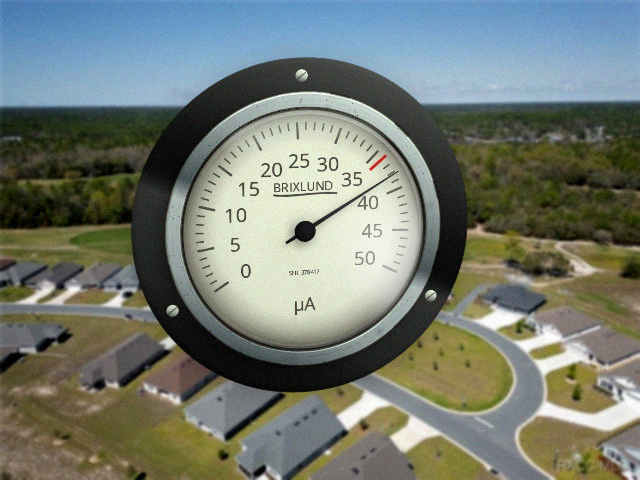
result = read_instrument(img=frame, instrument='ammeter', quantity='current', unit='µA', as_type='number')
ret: 38 µA
